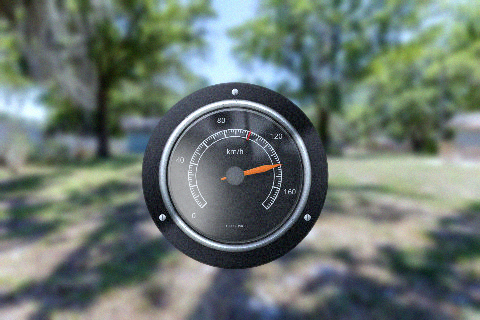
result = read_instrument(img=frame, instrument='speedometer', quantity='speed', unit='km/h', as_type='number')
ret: 140 km/h
